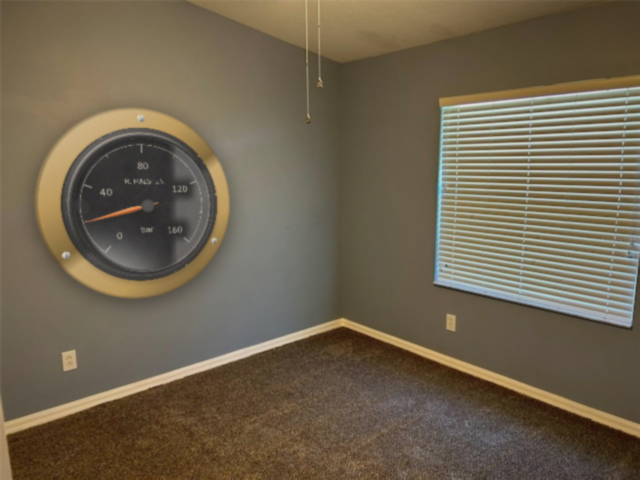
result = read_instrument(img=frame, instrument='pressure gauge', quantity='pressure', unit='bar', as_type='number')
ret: 20 bar
